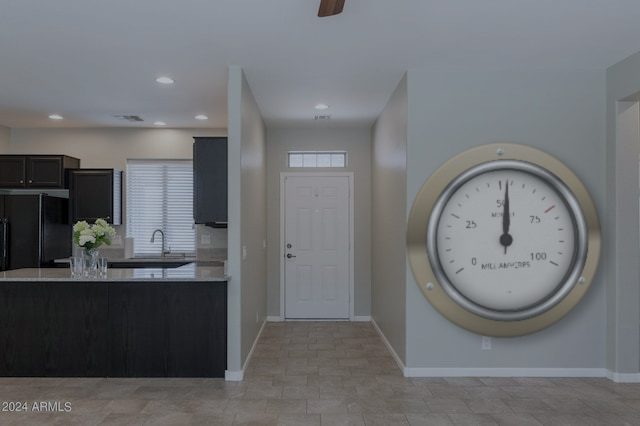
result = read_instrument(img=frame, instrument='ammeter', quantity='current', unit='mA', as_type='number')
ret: 52.5 mA
